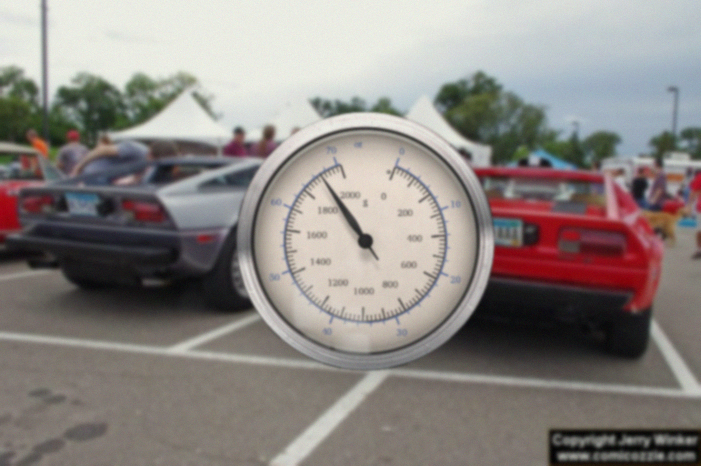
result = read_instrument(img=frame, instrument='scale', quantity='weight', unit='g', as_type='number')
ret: 1900 g
